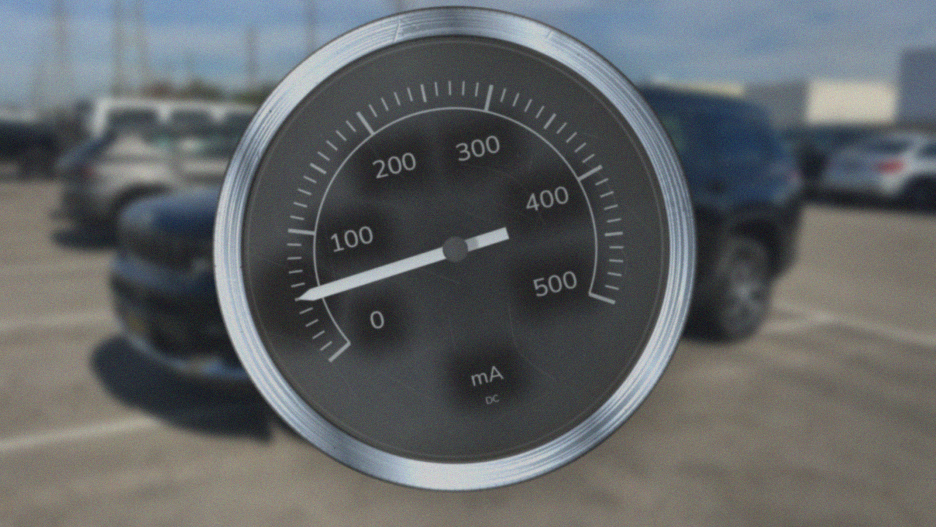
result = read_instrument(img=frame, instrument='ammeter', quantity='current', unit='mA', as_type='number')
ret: 50 mA
